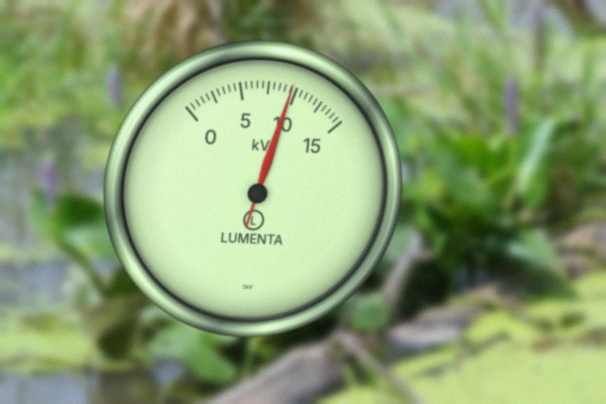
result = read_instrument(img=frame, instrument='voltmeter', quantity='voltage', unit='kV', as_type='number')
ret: 9.5 kV
